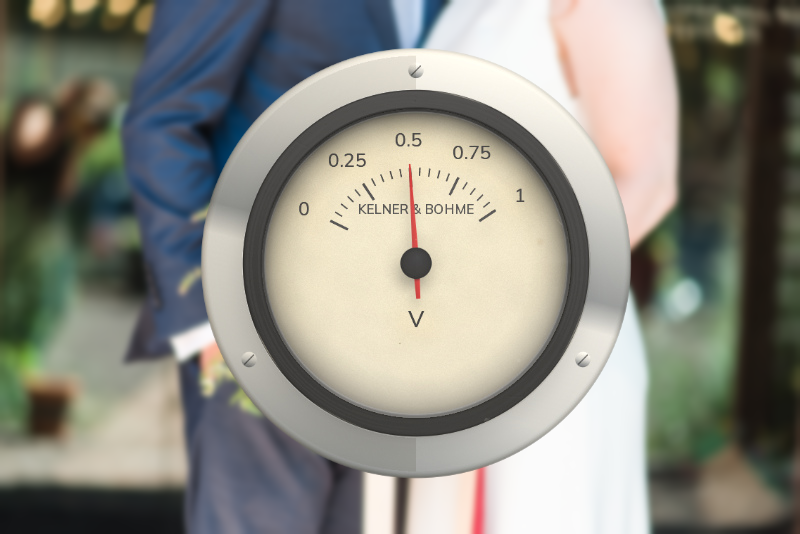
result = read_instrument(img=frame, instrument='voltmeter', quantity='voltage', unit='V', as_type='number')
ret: 0.5 V
